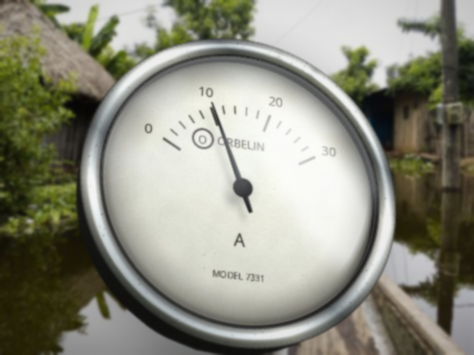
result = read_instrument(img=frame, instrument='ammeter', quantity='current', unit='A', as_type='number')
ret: 10 A
